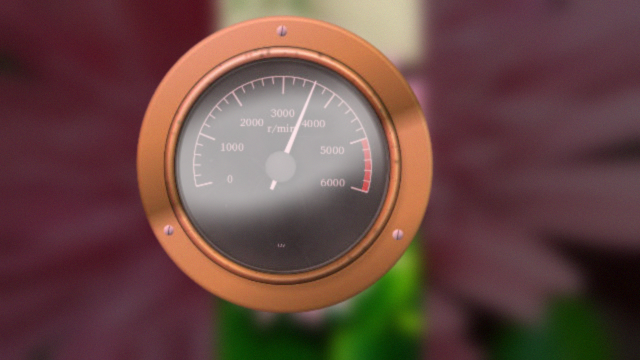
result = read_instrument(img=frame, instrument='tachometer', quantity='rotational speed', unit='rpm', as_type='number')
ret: 3600 rpm
